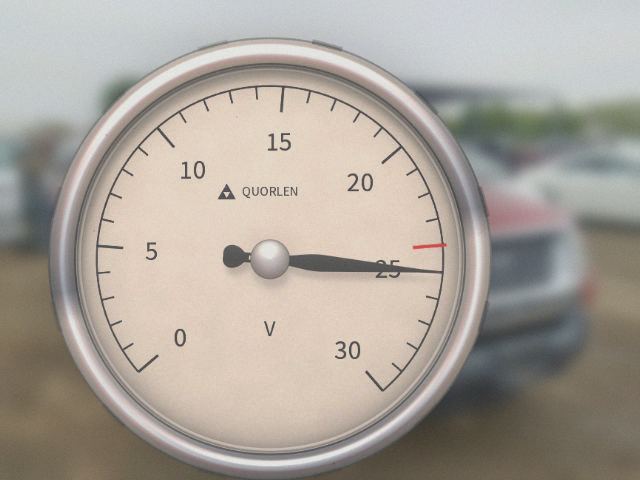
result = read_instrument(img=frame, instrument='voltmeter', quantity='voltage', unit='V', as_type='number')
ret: 25 V
